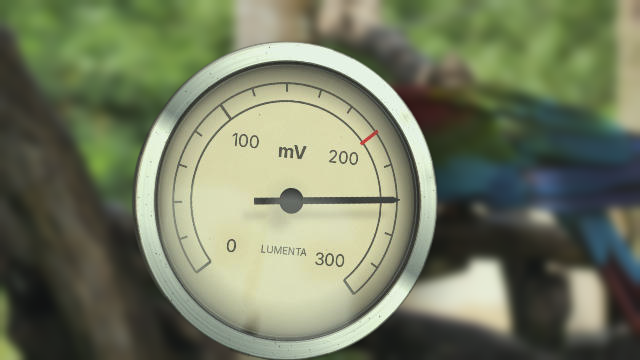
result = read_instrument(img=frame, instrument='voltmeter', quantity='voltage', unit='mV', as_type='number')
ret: 240 mV
